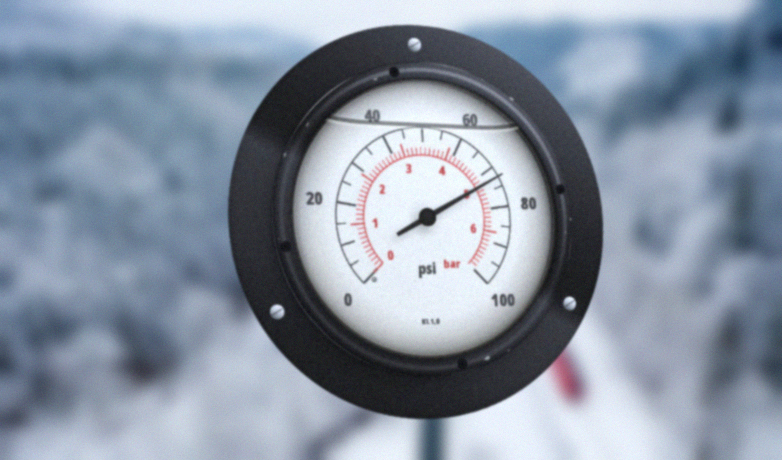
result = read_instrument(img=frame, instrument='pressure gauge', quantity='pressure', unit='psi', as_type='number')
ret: 72.5 psi
